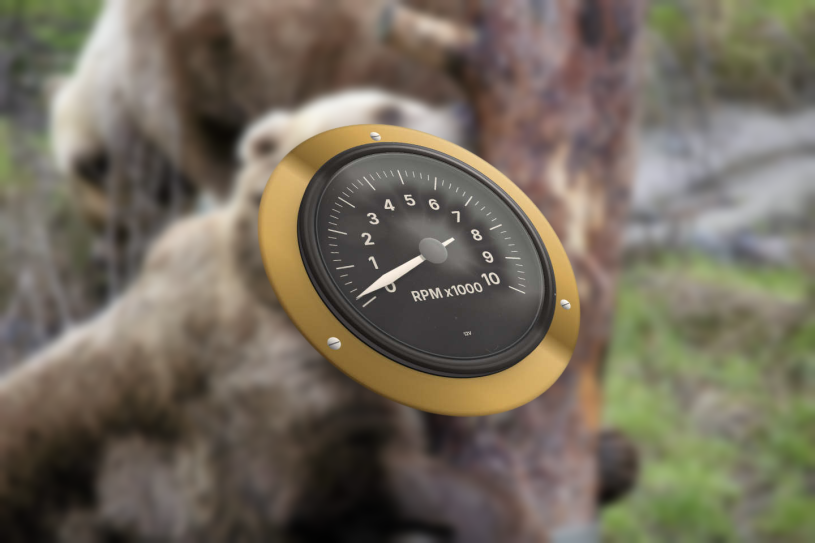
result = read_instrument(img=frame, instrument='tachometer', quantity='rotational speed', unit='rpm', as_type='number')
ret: 200 rpm
